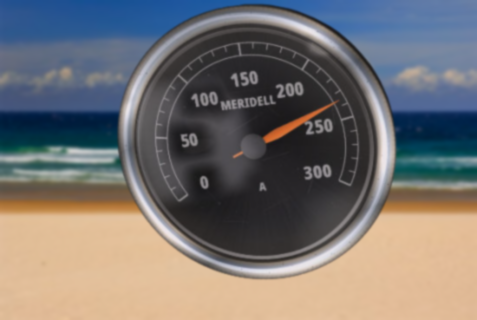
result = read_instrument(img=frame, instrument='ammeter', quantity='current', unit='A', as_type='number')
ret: 235 A
